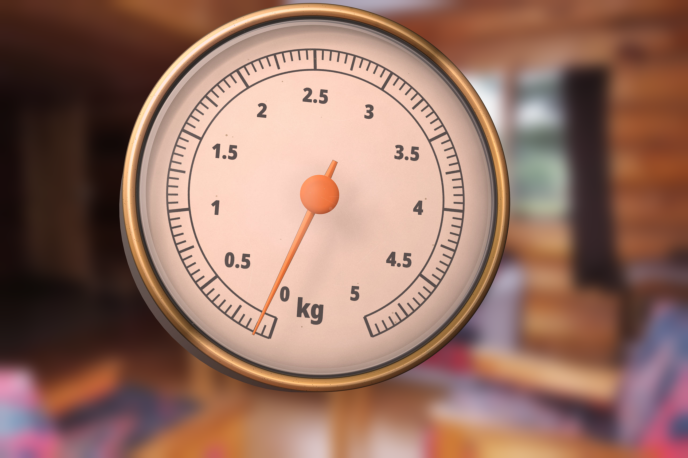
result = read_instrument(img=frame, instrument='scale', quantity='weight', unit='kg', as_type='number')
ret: 0.1 kg
